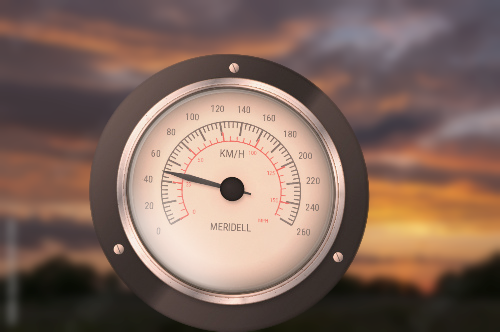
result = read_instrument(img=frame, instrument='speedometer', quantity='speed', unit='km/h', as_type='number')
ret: 48 km/h
